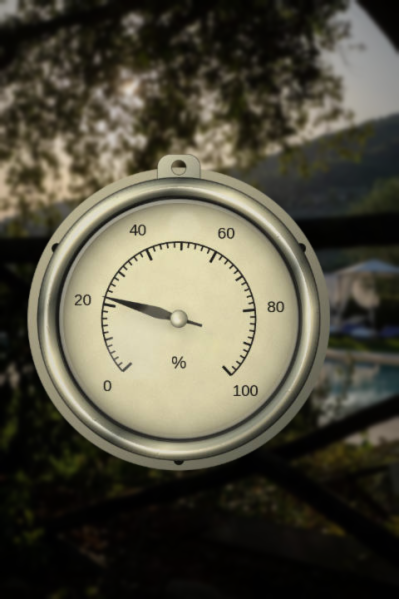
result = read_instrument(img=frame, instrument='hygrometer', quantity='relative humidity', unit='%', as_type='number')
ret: 22 %
